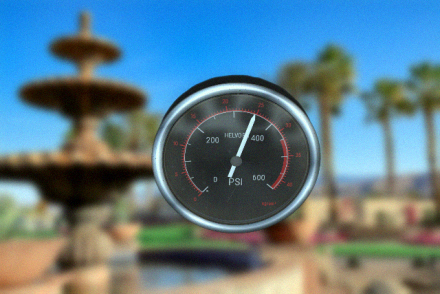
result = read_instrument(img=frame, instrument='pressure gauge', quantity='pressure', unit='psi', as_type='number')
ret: 350 psi
